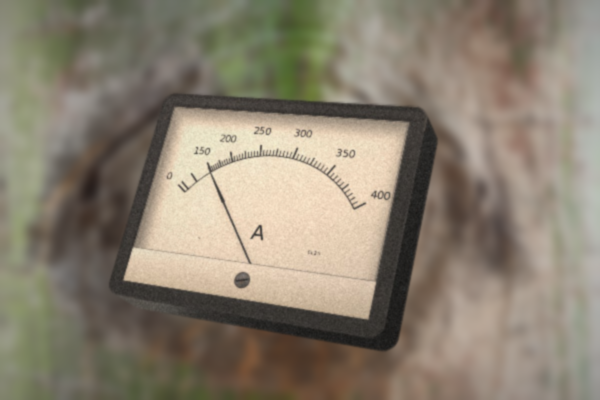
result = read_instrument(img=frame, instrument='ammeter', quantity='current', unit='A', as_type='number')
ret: 150 A
